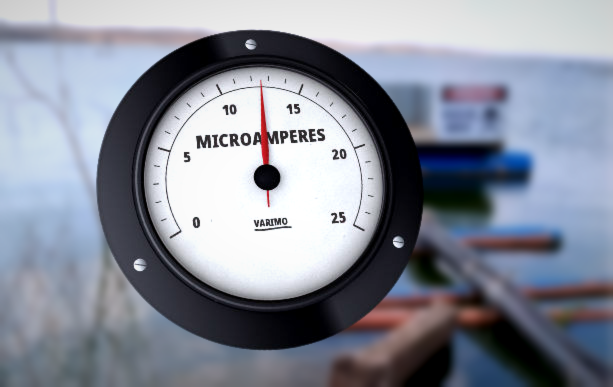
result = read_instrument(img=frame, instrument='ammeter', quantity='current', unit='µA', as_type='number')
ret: 12.5 µA
